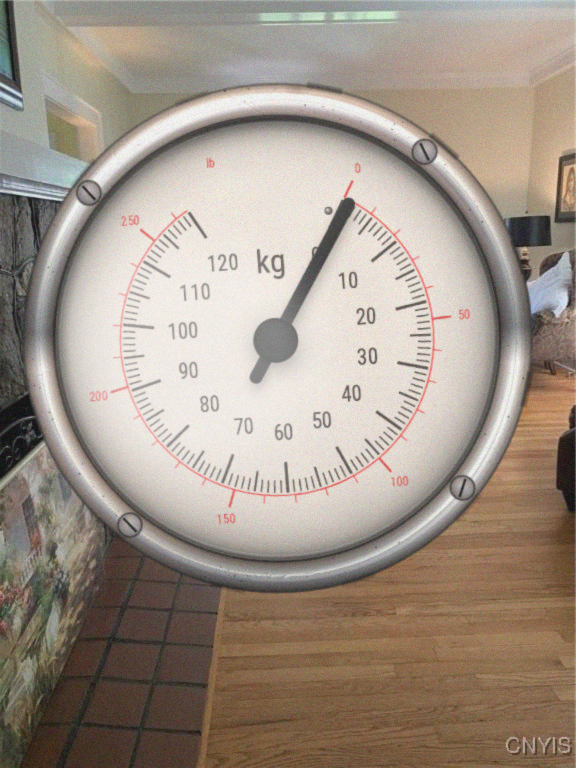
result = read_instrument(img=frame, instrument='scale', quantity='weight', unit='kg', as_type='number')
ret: 1 kg
